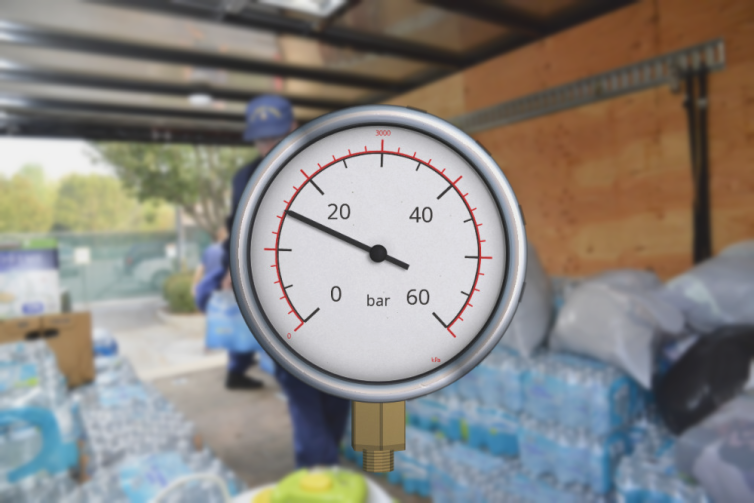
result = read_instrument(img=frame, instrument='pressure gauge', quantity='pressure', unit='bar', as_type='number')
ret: 15 bar
